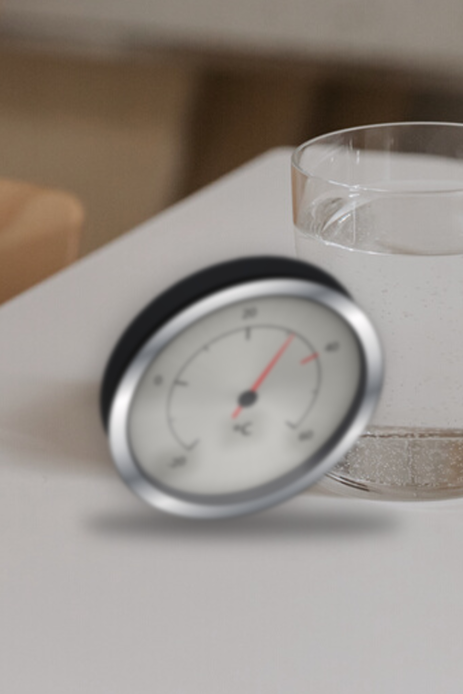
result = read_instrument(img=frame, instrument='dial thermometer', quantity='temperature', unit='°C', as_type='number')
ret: 30 °C
